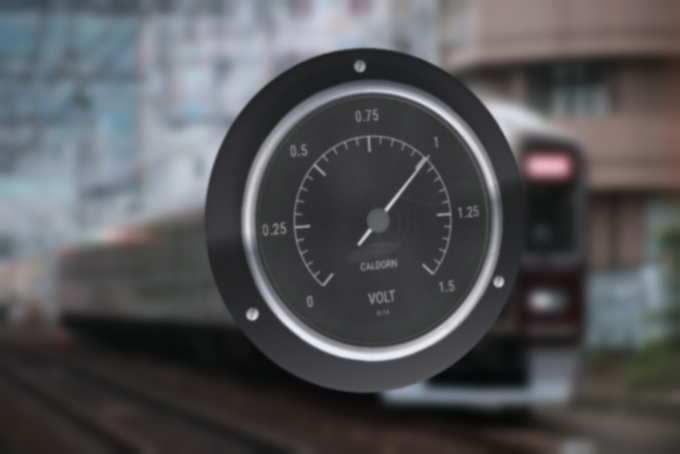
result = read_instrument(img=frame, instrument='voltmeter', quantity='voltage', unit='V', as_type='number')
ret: 1 V
